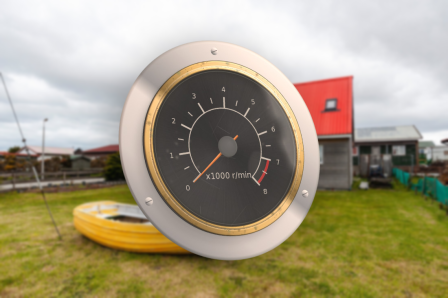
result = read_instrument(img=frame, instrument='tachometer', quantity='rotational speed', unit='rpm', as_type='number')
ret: 0 rpm
